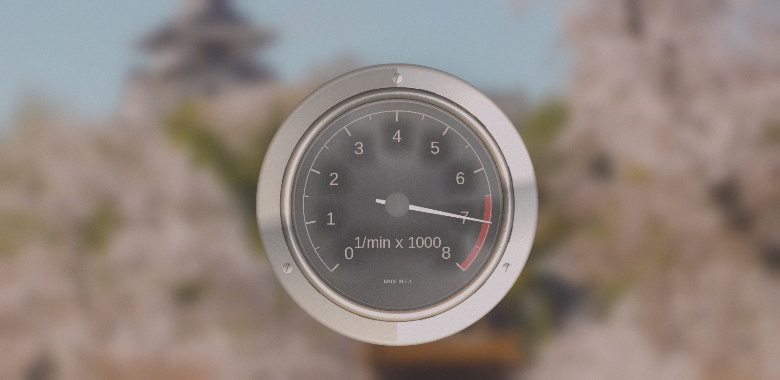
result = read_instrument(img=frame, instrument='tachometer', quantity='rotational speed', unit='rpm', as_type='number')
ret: 7000 rpm
